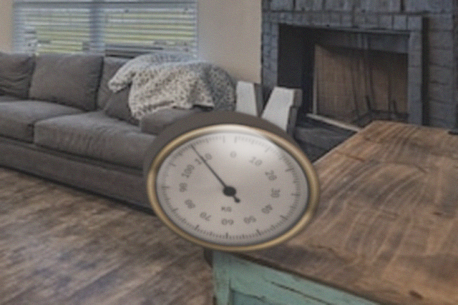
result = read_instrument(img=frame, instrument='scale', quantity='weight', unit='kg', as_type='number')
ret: 110 kg
